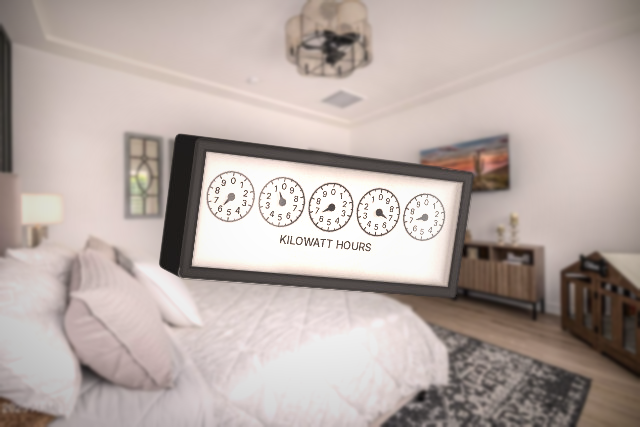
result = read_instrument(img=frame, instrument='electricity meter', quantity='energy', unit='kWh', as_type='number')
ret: 60667 kWh
